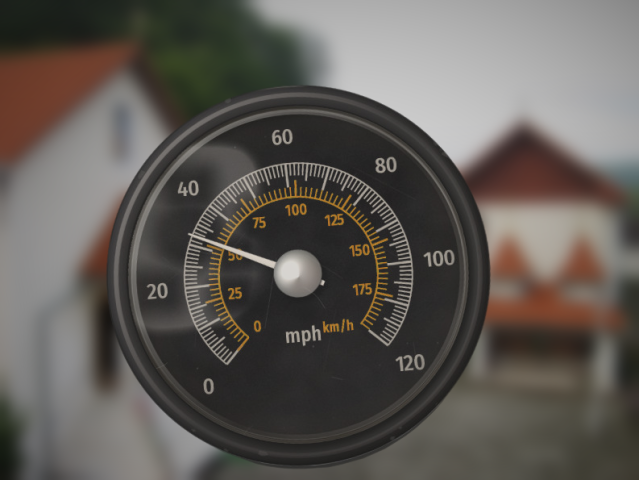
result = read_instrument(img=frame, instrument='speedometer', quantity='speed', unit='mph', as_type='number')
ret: 32 mph
